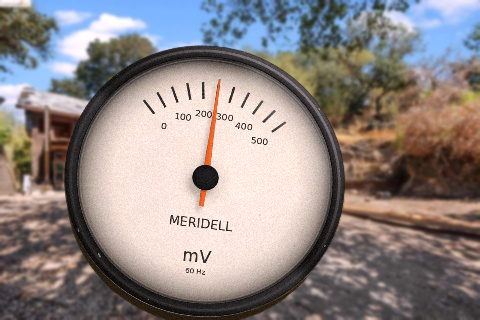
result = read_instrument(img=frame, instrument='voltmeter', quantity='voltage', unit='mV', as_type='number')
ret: 250 mV
